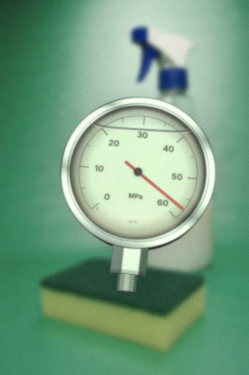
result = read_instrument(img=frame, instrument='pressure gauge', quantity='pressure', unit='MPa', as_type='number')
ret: 57.5 MPa
